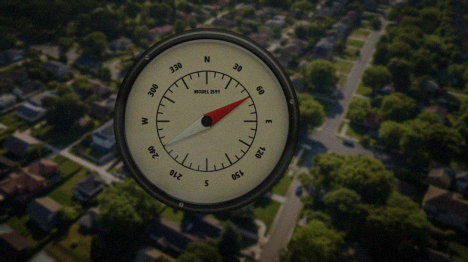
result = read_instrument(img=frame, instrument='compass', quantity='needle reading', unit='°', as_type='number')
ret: 60 °
